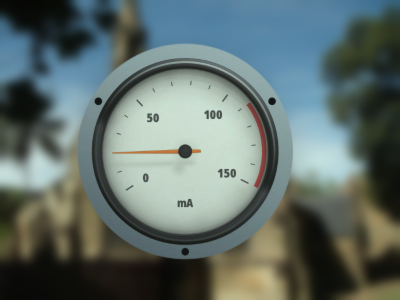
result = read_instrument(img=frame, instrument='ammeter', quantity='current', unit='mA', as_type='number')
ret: 20 mA
